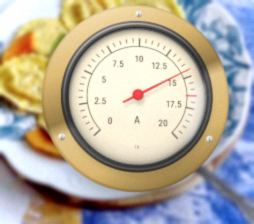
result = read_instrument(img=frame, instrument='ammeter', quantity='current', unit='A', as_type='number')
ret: 14.5 A
